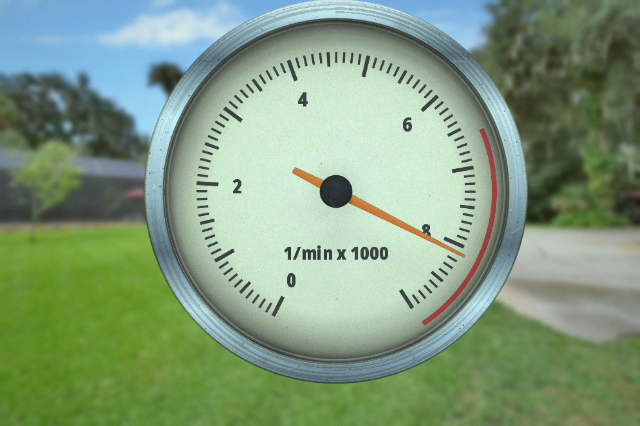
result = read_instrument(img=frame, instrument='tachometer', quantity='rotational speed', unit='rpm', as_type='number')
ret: 8100 rpm
